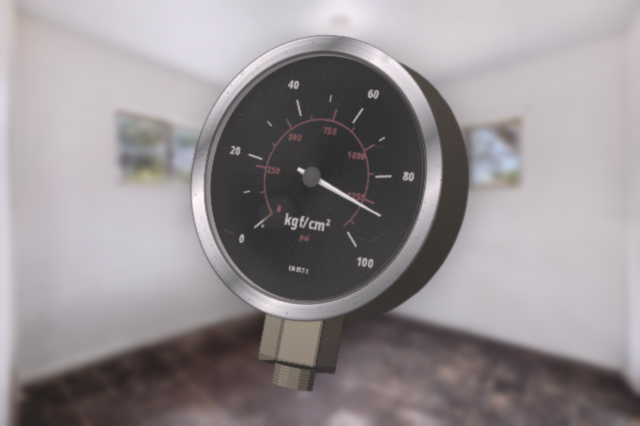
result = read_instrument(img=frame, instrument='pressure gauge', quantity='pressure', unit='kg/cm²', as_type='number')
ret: 90 kg/cm²
